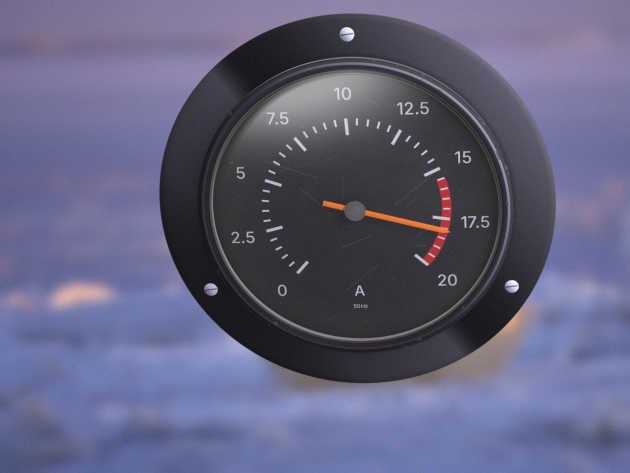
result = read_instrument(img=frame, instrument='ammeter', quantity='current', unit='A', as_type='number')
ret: 18 A
